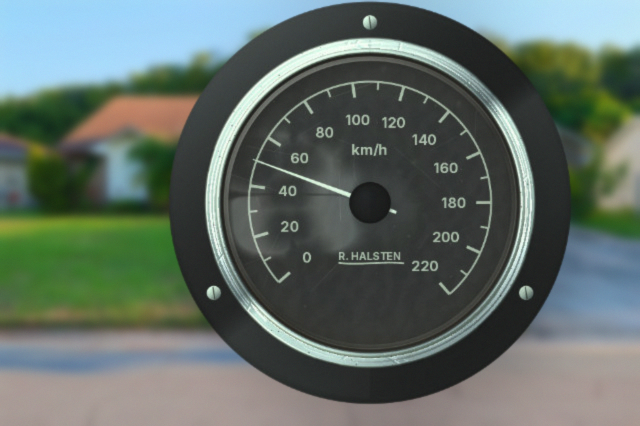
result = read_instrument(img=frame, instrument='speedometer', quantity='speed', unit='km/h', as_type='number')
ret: 50 km/h
